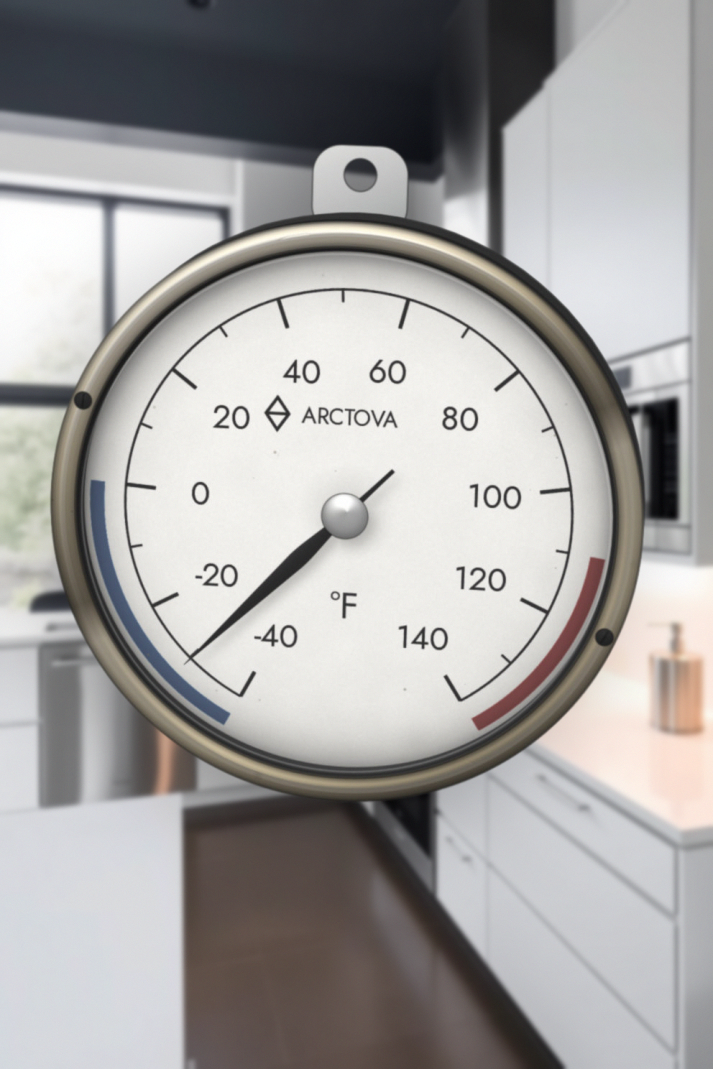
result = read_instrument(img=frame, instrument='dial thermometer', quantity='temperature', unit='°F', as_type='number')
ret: -30 °F
